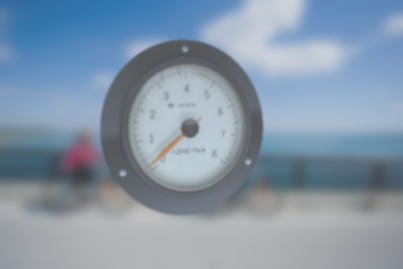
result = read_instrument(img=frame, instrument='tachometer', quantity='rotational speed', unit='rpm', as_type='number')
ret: 200 rpm
